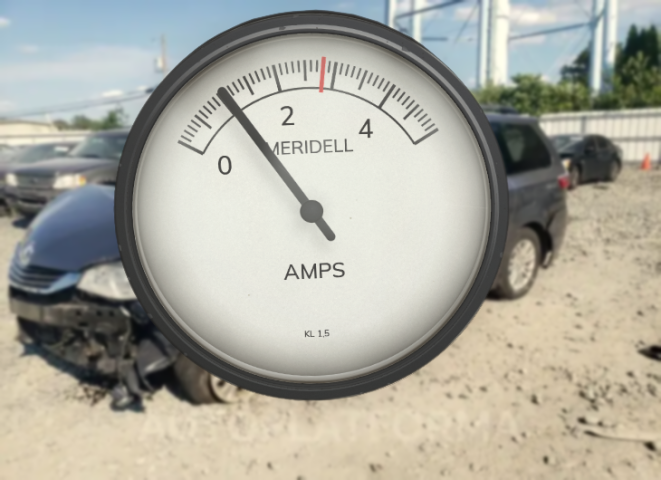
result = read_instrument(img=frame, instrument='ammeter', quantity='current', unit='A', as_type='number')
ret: 1.1 A
